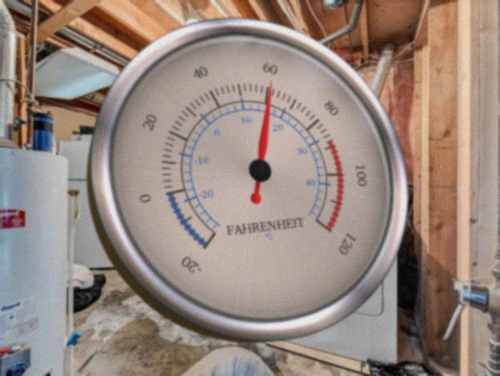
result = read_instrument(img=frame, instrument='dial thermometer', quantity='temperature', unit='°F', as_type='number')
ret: 60 °F
